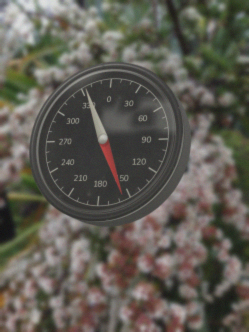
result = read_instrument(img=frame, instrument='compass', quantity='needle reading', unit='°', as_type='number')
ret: 155 °
